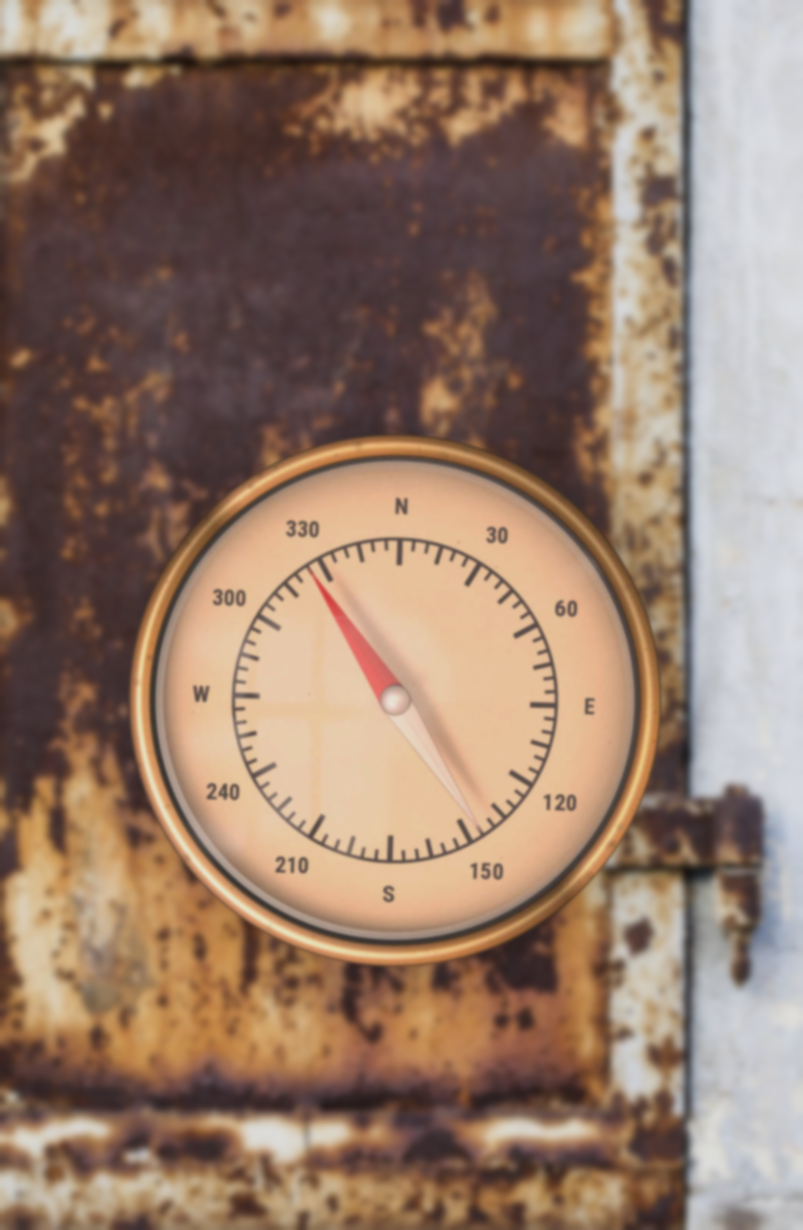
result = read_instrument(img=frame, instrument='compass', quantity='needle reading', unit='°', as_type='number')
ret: 325 °
